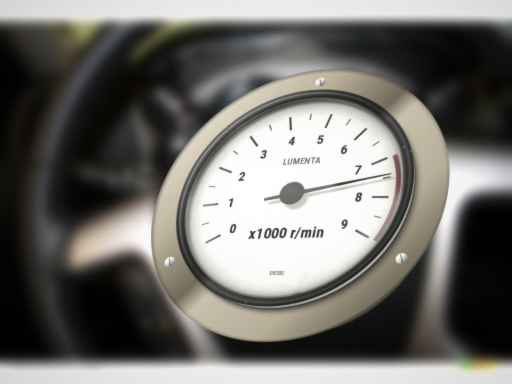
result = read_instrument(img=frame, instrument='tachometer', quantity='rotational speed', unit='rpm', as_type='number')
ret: 7500 rpm
